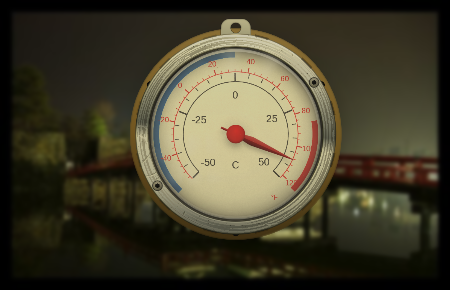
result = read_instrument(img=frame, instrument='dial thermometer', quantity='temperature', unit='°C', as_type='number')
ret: 42.5 °C
